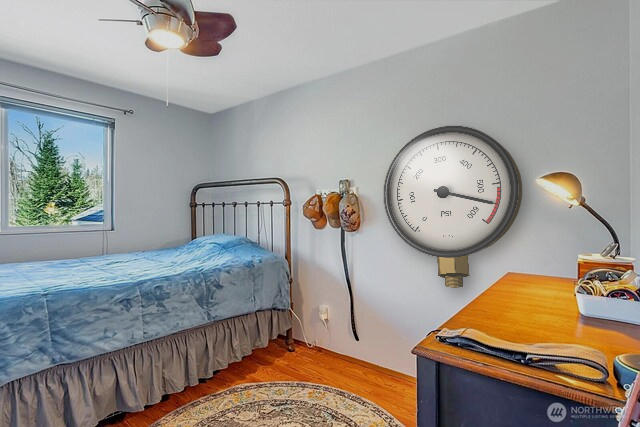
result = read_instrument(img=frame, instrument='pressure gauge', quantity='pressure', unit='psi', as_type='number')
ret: 550 psi
